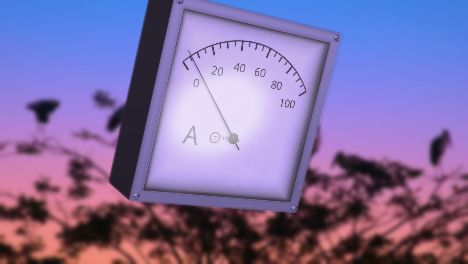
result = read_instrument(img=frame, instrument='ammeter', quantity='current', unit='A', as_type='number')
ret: 5 A
